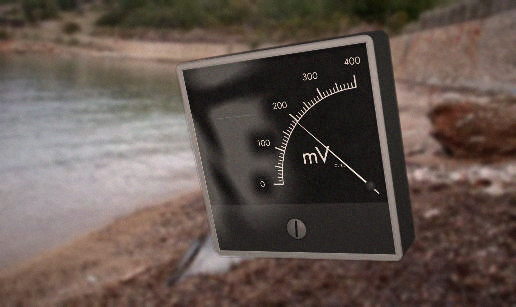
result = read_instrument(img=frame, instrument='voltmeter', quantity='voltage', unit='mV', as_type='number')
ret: 200 mV
